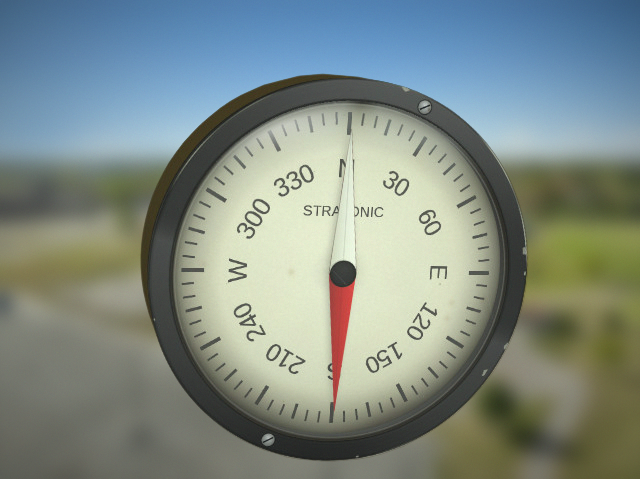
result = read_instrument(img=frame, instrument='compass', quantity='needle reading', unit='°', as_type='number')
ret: 180 °
